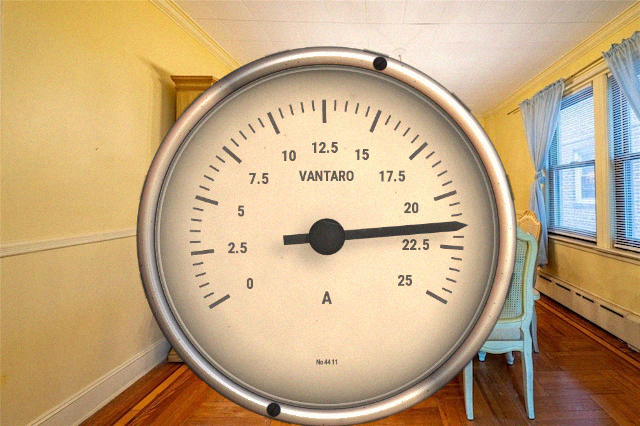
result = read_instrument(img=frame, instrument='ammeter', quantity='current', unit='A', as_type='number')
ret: 21.5 A
